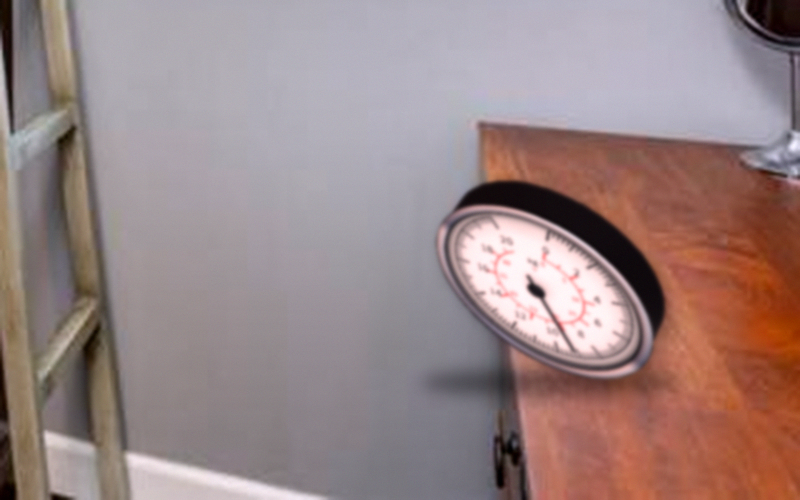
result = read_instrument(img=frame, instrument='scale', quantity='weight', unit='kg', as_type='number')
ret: 9 kg
